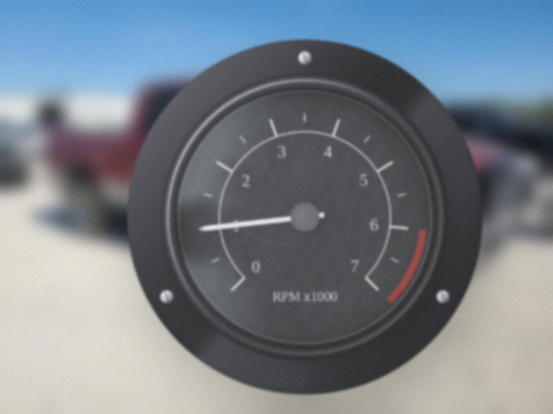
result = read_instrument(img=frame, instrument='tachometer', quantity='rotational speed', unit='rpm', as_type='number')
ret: 1000 rpm
